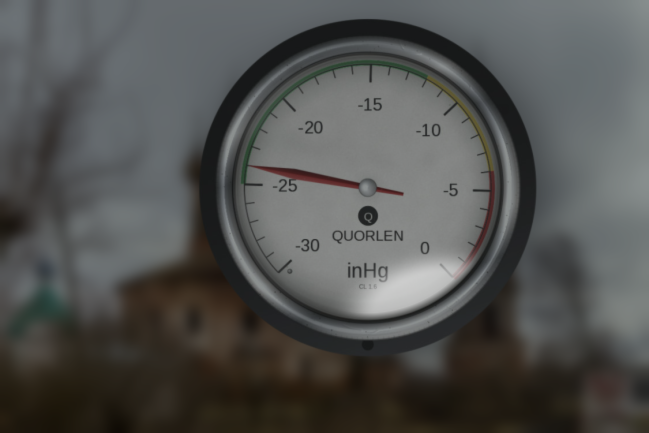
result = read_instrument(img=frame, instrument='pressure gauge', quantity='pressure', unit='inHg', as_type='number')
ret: -24 inHg
